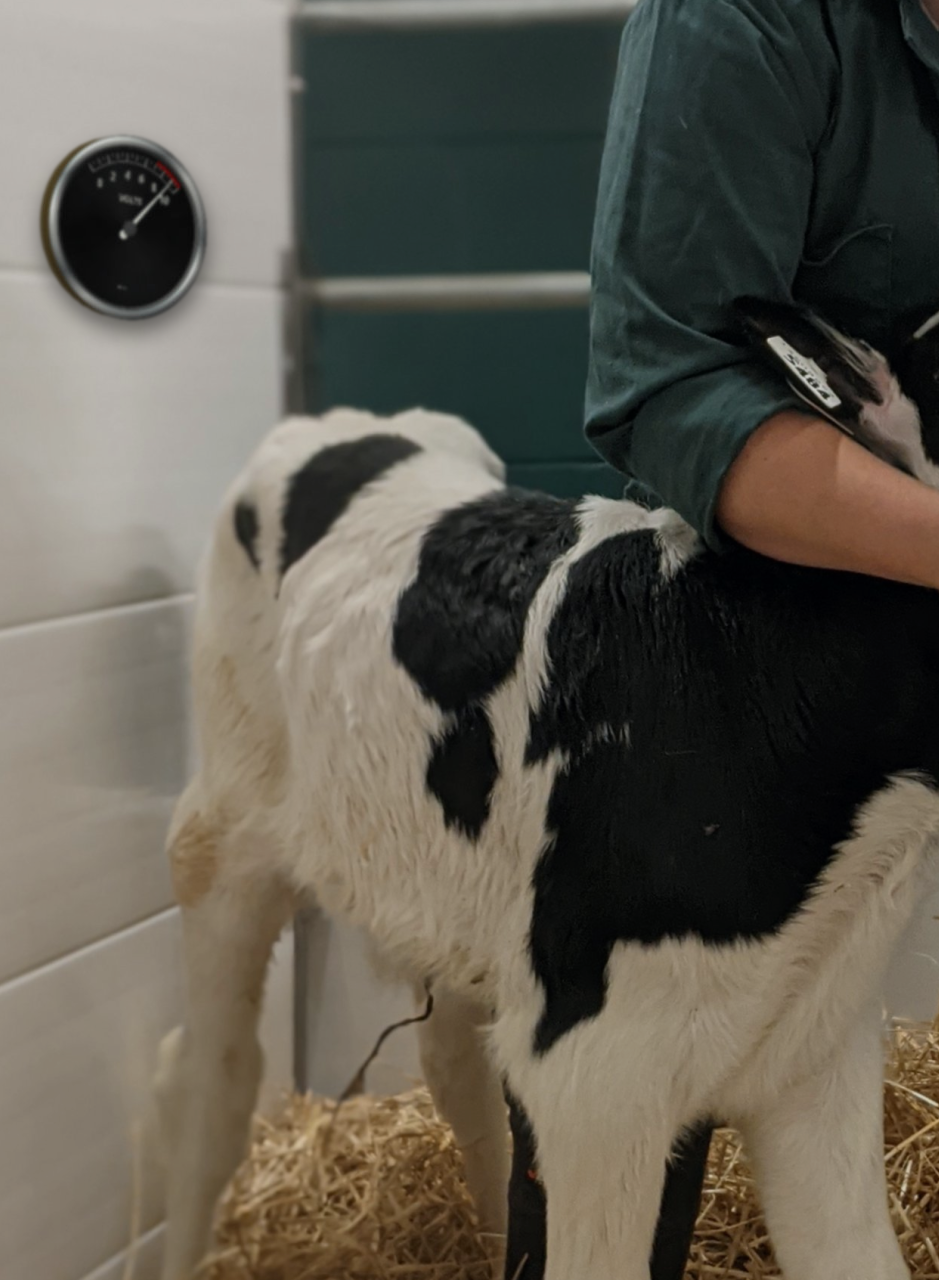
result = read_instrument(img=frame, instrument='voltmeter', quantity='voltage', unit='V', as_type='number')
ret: 9 V
